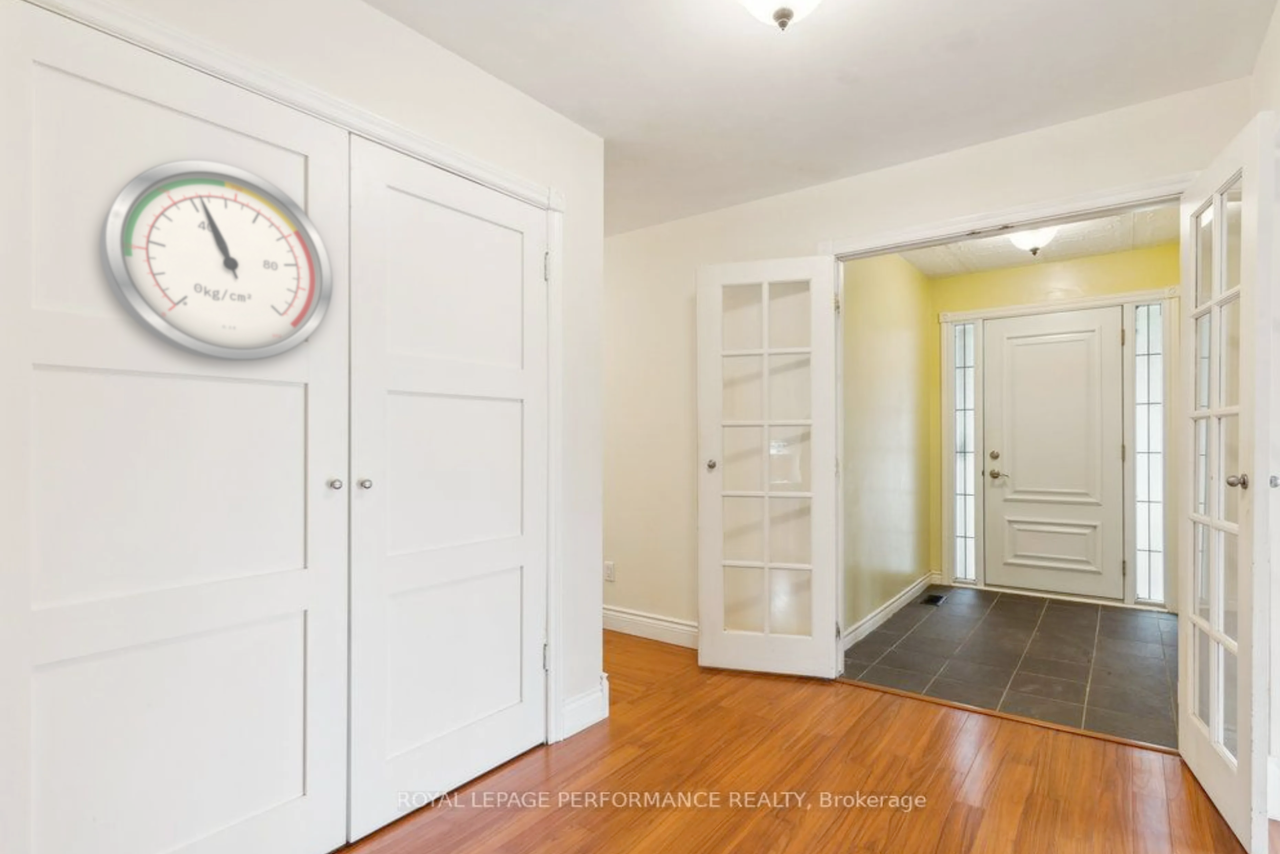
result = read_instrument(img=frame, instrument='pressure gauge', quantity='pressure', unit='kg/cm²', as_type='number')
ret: 42.5 kg/cm²
